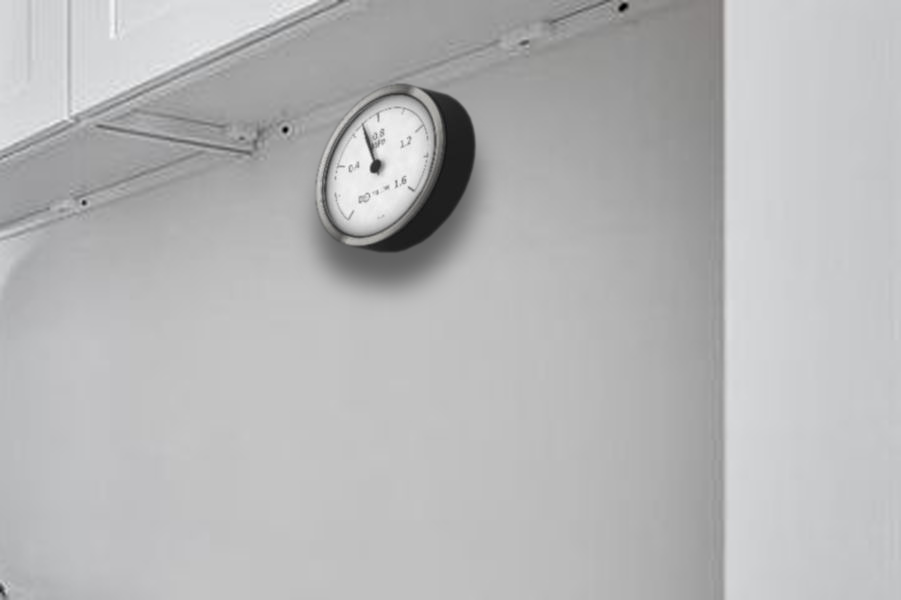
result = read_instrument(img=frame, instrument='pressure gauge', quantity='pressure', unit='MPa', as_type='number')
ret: 0.7 MPa
